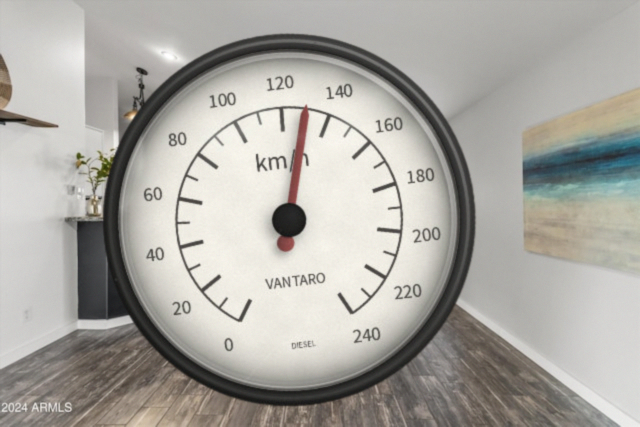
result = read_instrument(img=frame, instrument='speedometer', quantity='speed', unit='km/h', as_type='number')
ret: 130 km/h
